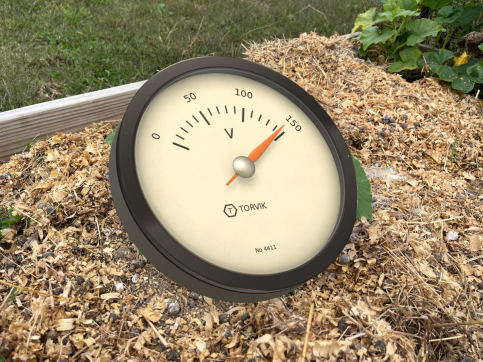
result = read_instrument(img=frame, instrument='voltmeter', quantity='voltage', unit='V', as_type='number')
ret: 145 V
